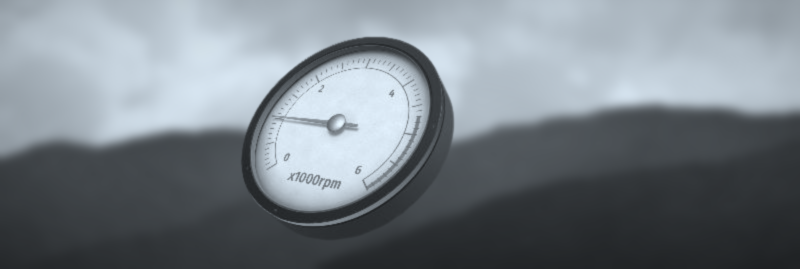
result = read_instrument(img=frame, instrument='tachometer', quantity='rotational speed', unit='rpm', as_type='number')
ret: 1000 rpm
